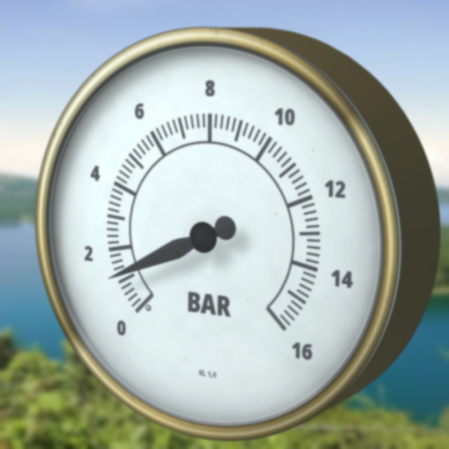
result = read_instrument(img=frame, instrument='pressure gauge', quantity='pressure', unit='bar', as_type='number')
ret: 1.2 bar
